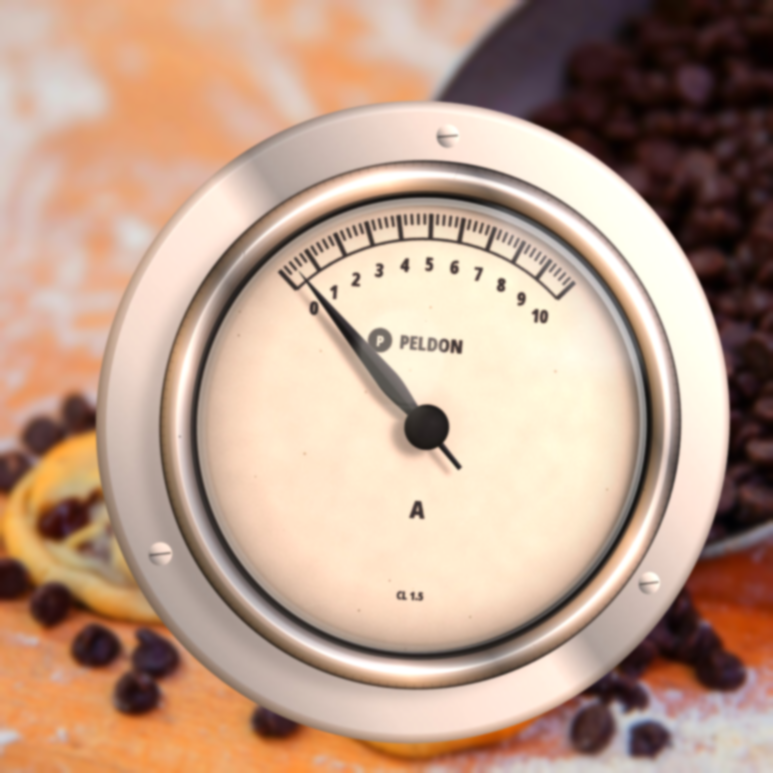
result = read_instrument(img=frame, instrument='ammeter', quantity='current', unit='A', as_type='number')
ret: 0.4 A
